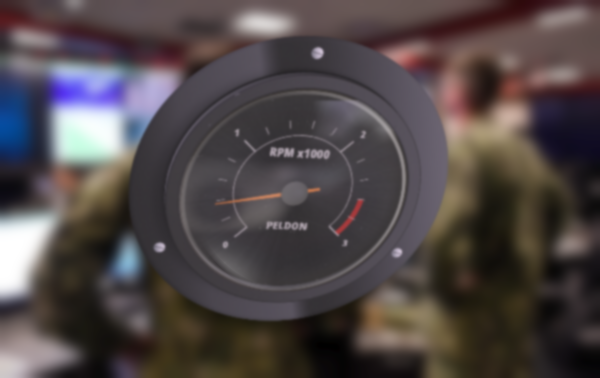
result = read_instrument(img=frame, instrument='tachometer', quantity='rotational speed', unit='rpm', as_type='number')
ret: 400 rpm
